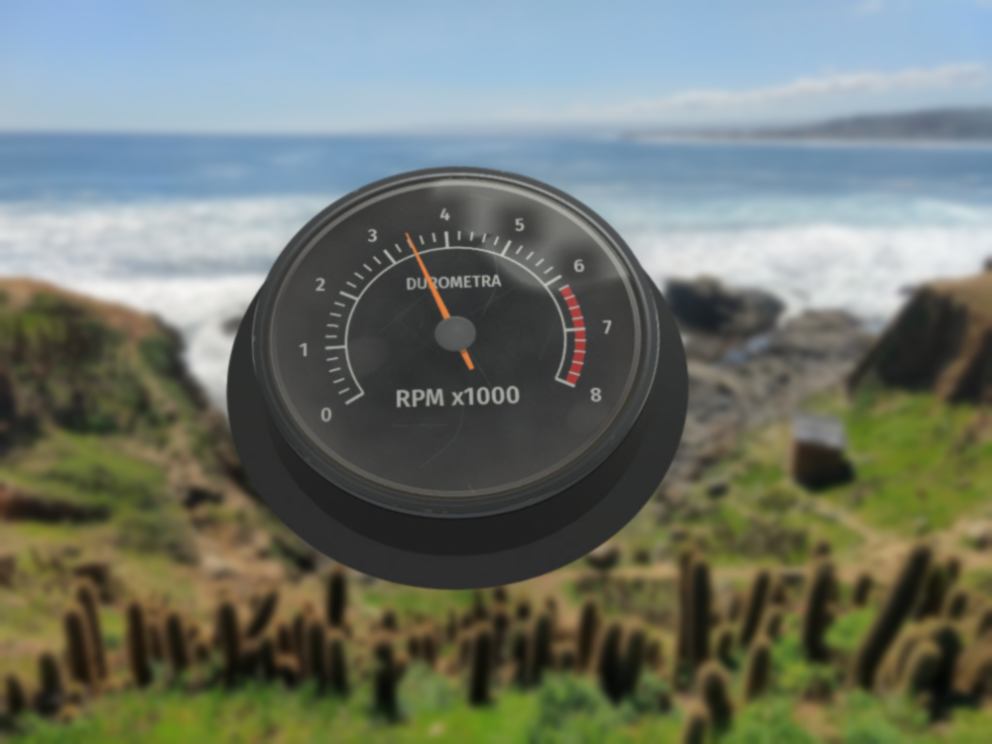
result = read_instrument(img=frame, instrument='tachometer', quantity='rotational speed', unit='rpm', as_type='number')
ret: 3400 rpm
